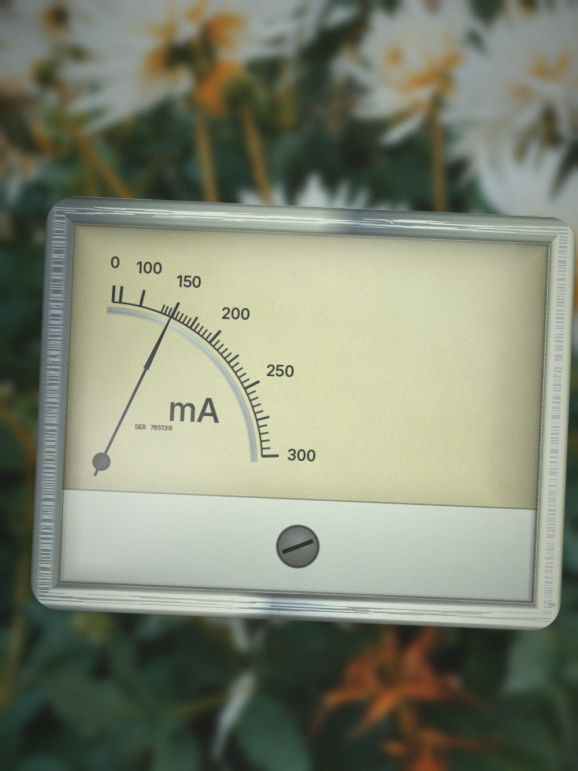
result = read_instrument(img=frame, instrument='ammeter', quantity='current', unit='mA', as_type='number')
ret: 150 mA
